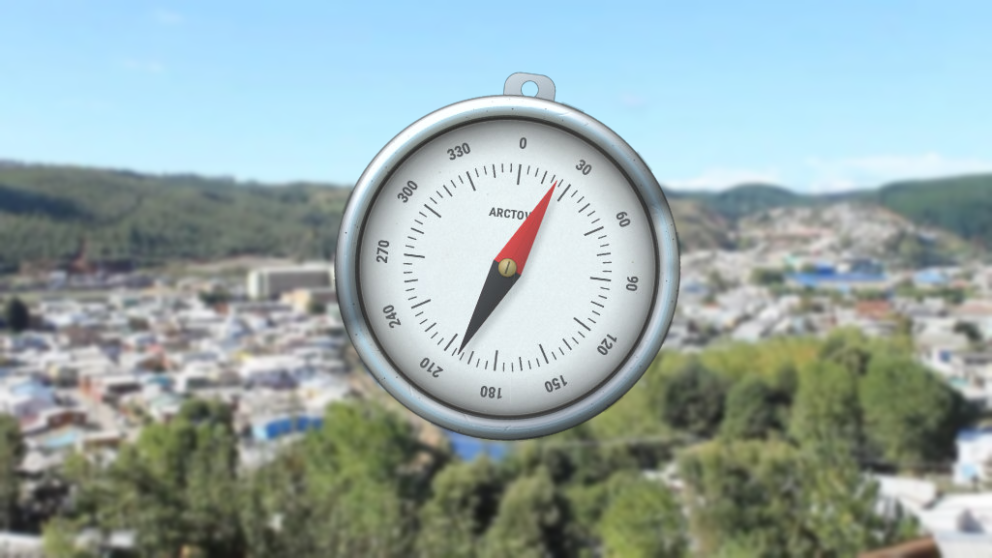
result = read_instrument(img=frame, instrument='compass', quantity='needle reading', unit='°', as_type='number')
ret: 22.5 °
